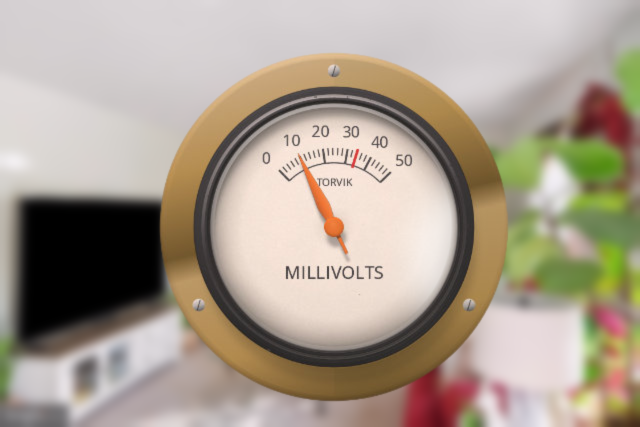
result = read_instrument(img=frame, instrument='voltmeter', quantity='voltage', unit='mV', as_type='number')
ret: 10 mV
